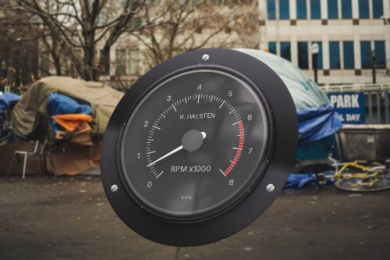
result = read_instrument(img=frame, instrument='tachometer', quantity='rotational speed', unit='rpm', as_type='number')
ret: 500 rpm
